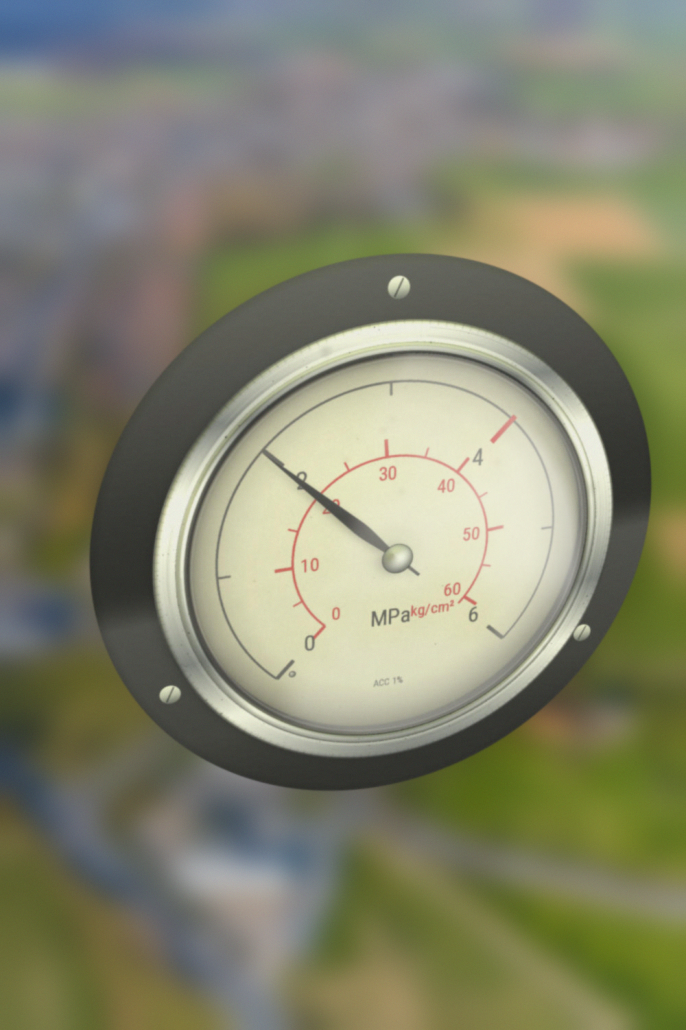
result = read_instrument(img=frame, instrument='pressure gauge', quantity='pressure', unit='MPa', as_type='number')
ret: 2 MPa
